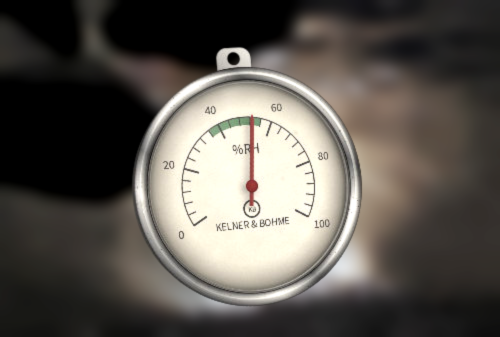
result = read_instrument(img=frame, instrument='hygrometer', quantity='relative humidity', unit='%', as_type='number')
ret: 52 %
